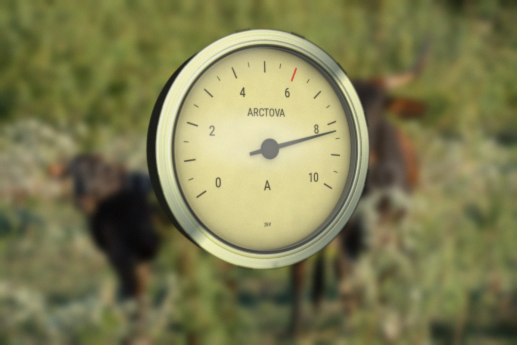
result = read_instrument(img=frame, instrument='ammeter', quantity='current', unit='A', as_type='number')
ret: 8.25 A
